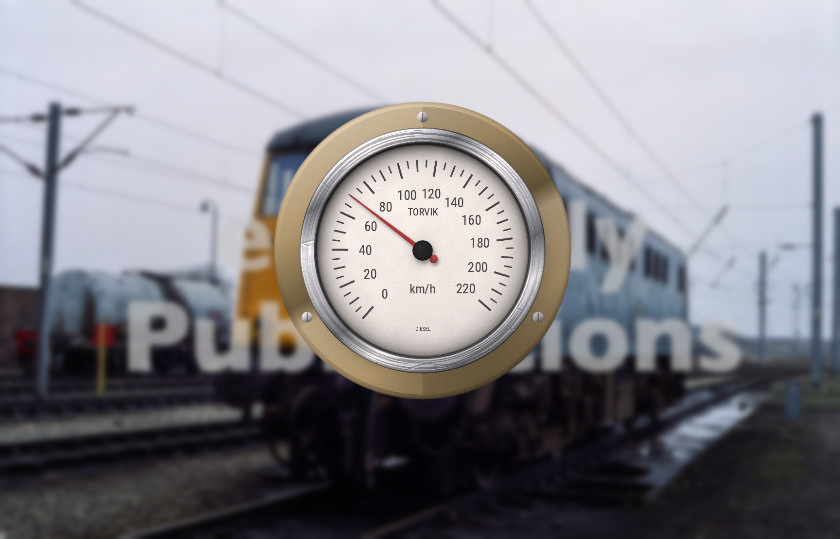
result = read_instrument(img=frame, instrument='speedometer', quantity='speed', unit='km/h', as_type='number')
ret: 70 km/h
